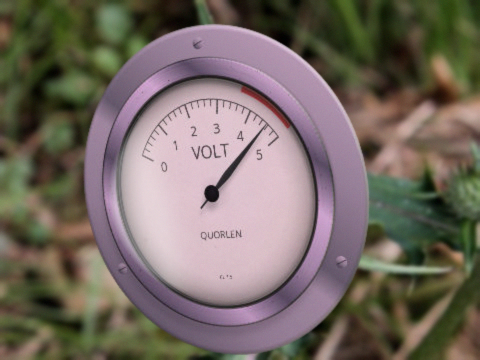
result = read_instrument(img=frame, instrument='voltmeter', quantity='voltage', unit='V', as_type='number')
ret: 4.6 V
